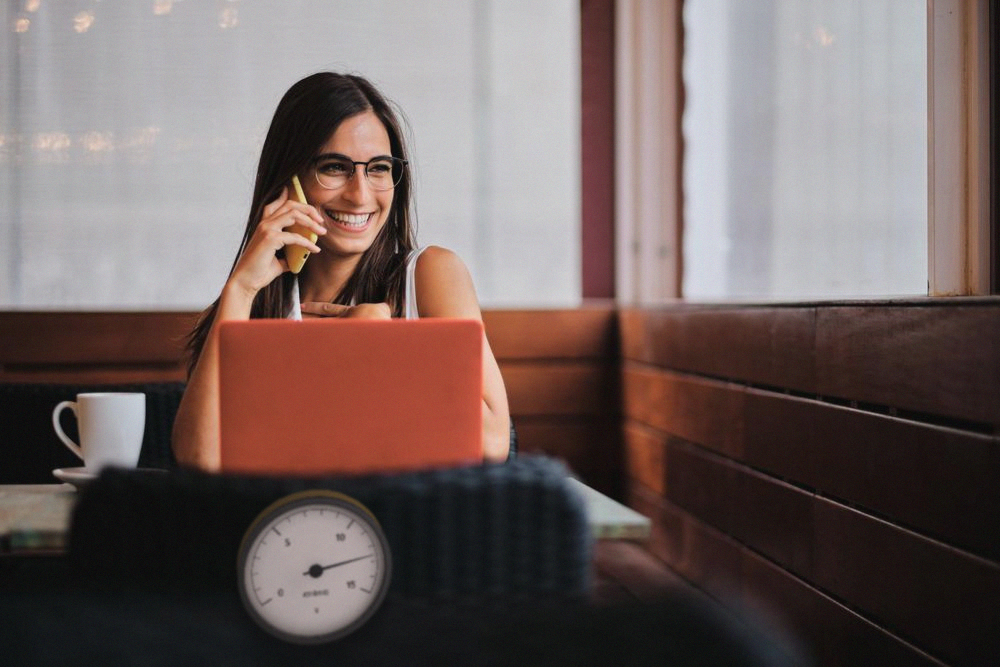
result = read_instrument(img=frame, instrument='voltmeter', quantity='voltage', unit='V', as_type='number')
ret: 12.5 V
